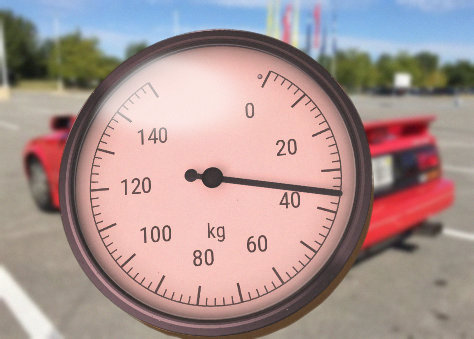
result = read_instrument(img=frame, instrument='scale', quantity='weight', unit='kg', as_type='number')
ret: 36 kg
